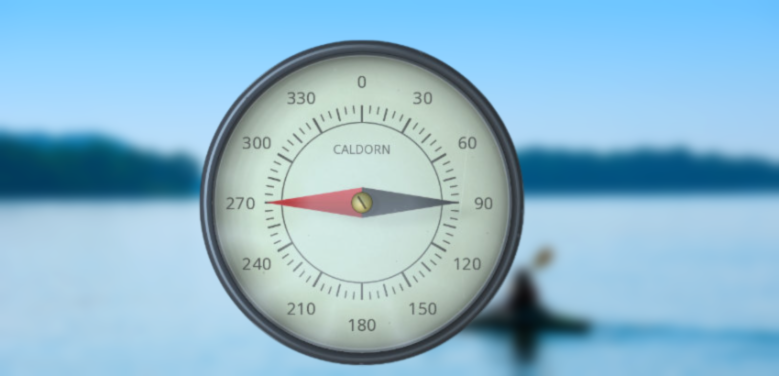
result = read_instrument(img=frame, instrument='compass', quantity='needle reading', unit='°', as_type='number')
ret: 270 °
